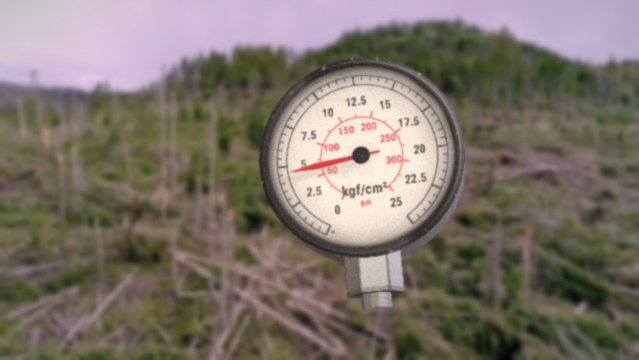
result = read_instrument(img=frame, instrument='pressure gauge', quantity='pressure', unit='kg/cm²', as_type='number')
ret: 4.5 kg/cm²
